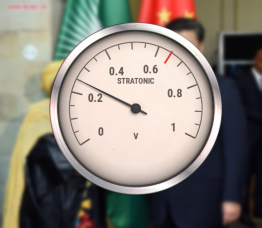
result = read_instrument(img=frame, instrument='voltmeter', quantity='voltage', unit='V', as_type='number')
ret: 0.25 V
